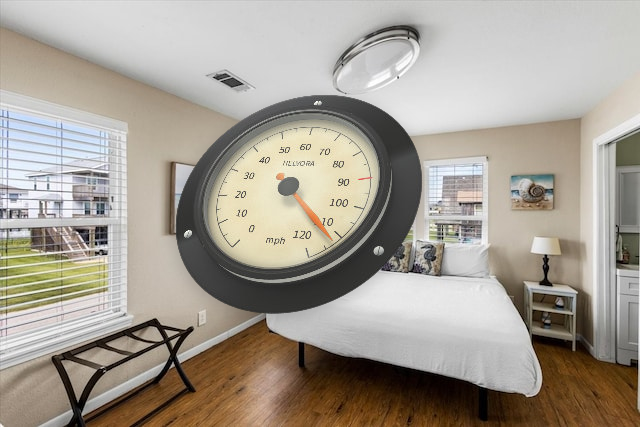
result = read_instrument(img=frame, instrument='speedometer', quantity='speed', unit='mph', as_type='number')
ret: 112.5 mph
